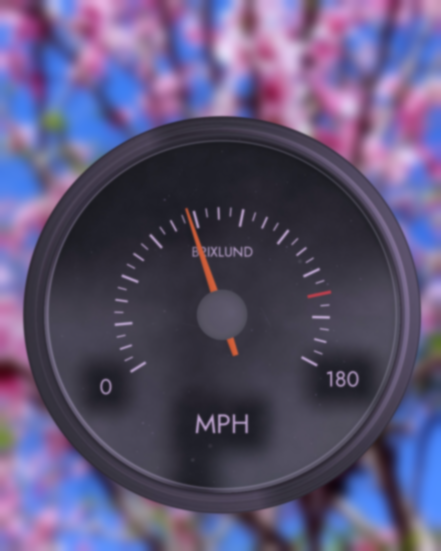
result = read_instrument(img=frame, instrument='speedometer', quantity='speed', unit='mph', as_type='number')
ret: 77.5 mph
